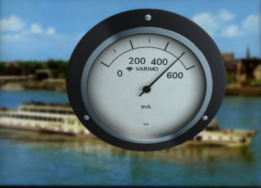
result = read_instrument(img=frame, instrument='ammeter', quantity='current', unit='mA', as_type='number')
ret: 500 mA
